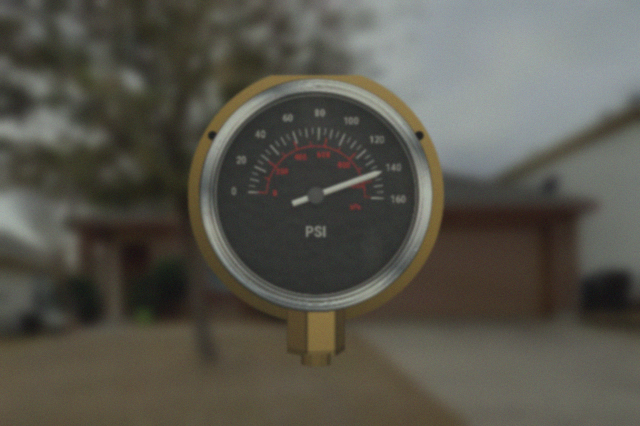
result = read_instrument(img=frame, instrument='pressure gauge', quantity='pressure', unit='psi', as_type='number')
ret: 140 psi
